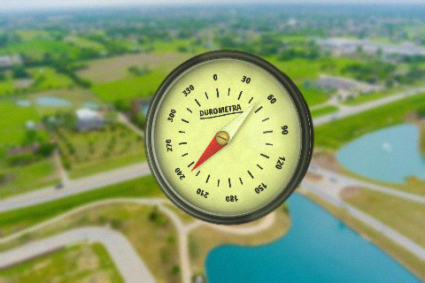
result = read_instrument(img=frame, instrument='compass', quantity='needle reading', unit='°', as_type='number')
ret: 232.5 °
